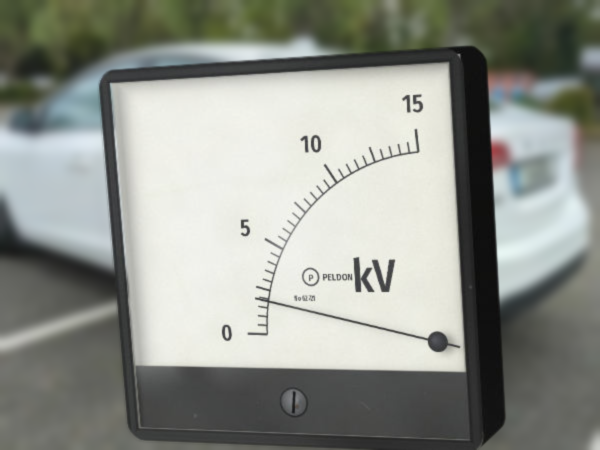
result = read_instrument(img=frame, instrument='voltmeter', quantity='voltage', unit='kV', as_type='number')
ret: 2 kV
